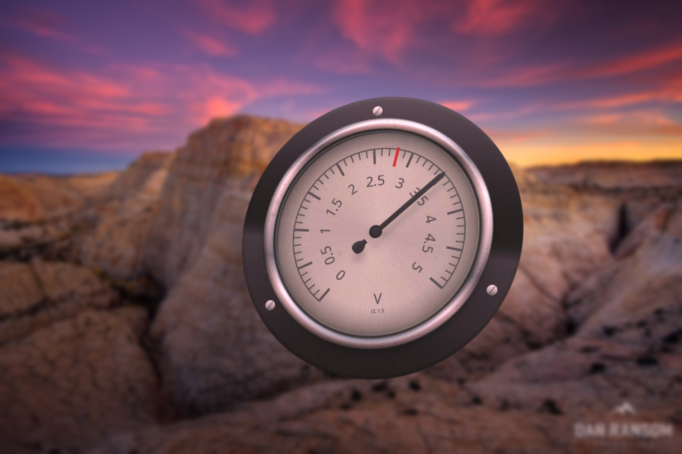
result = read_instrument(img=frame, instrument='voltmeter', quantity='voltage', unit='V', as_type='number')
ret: 3.5 V
